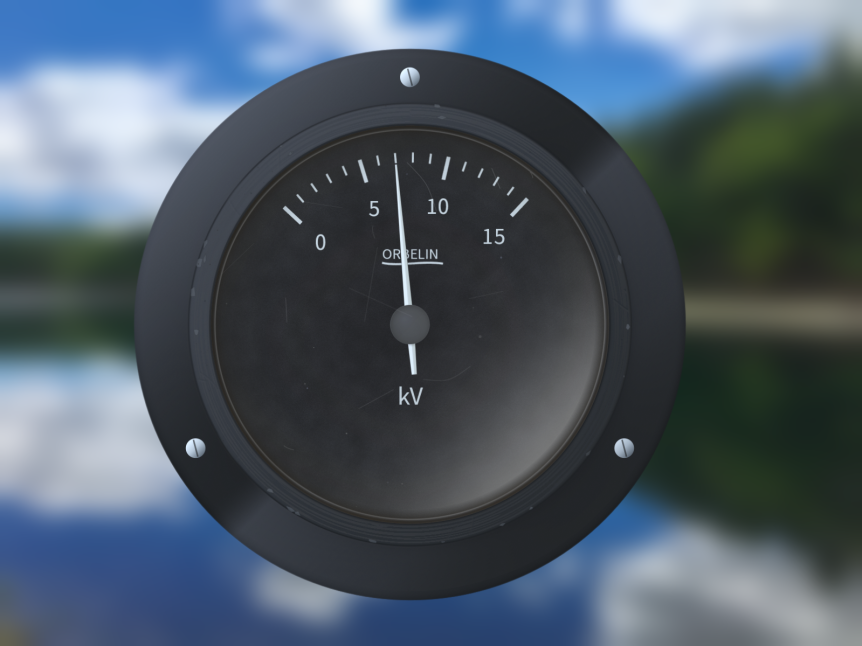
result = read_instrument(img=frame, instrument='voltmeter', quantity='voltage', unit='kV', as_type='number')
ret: 7 kV
